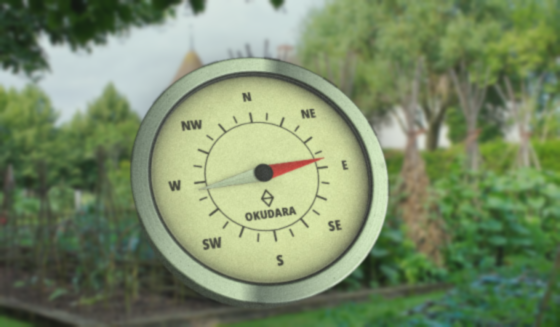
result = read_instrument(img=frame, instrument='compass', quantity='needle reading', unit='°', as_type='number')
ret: 82.5 °
